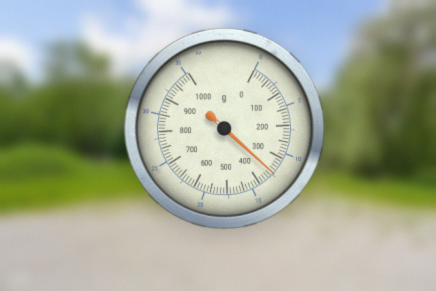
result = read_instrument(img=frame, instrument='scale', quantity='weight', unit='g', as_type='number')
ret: 350 g
